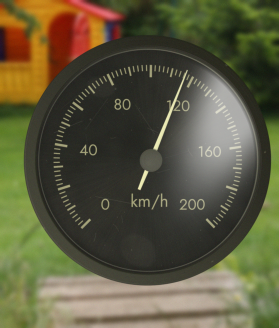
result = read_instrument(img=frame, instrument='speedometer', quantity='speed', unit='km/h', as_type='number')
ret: 116 km/h
